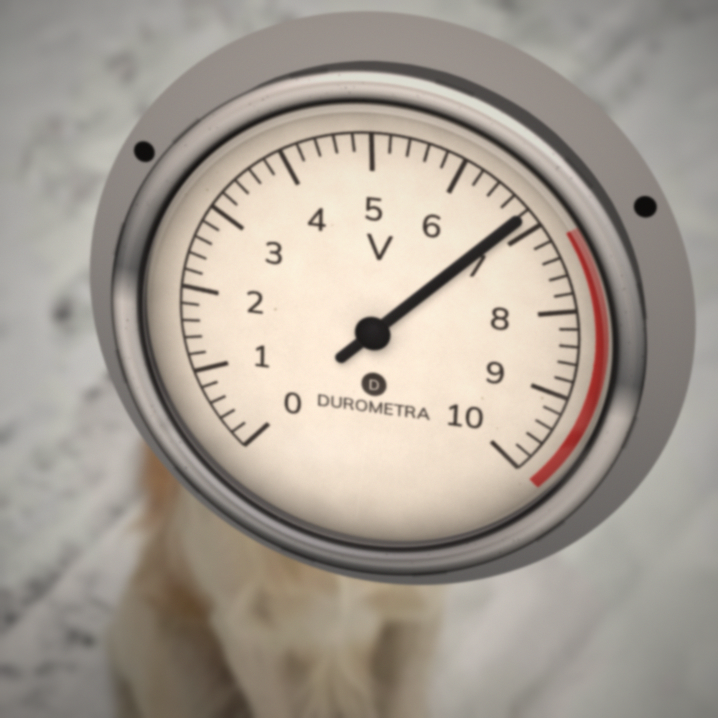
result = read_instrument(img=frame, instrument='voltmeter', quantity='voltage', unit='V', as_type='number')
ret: 6.8 V
